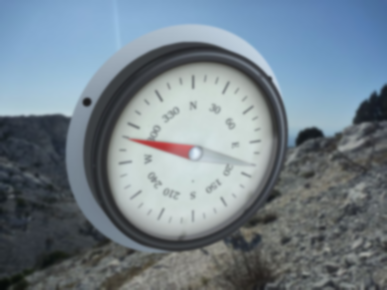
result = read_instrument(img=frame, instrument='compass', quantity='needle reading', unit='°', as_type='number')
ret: 290 °
